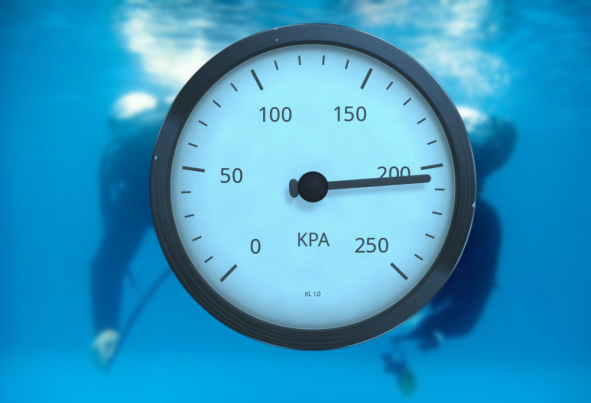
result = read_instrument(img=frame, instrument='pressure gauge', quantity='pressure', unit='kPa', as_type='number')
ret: 205 kPa
